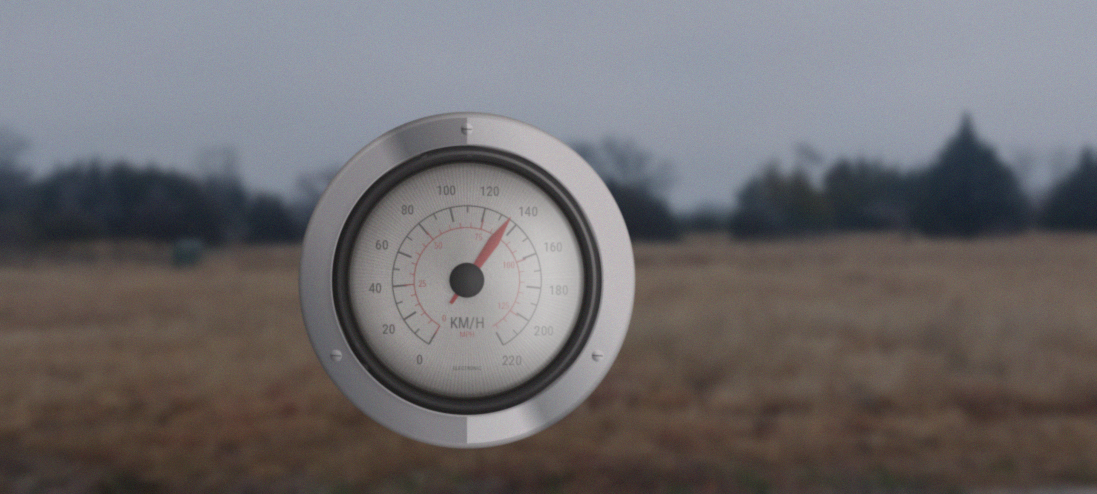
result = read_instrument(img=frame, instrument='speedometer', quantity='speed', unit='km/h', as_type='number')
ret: 135 km/h
